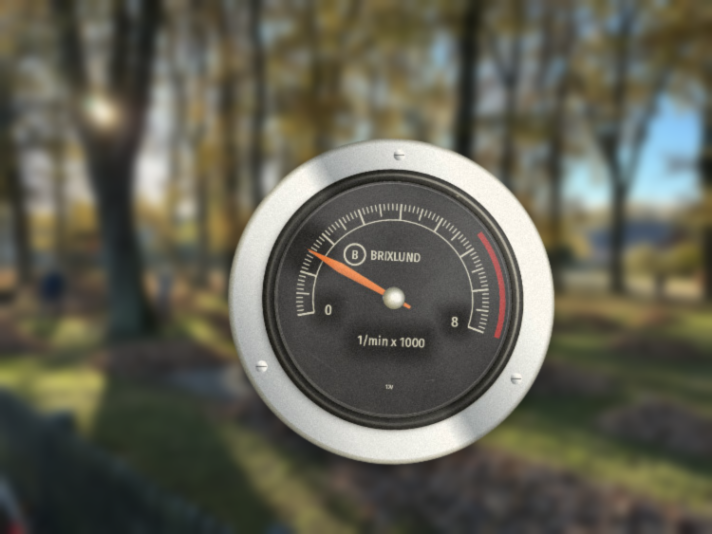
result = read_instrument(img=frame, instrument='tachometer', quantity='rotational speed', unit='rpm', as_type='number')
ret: 1500 rpm
